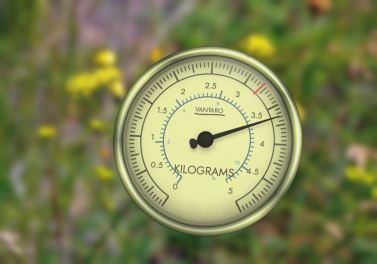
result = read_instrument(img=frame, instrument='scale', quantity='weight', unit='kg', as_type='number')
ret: 3.65 kg
